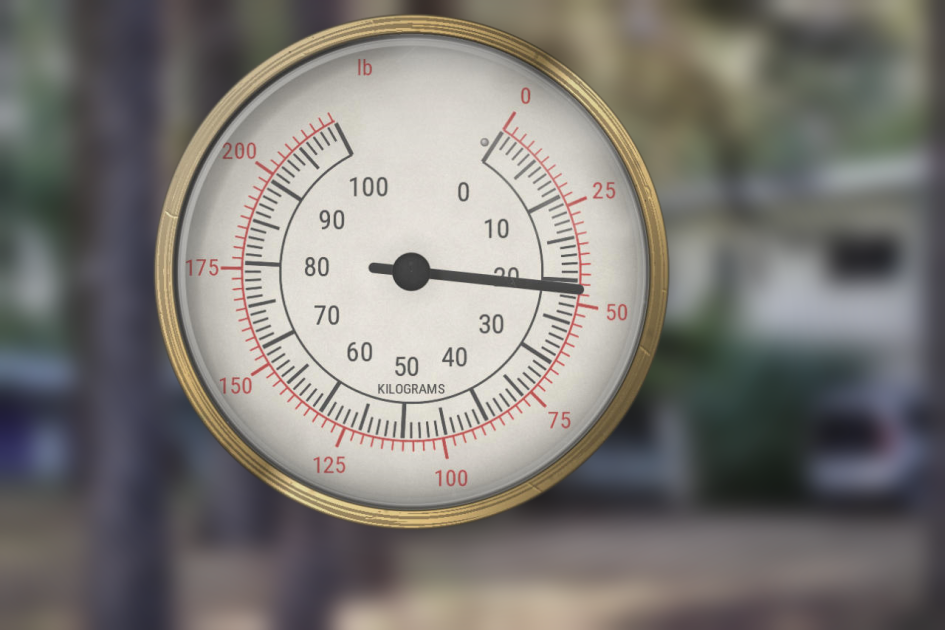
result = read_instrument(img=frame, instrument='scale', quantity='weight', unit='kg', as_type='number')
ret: 21 kg
